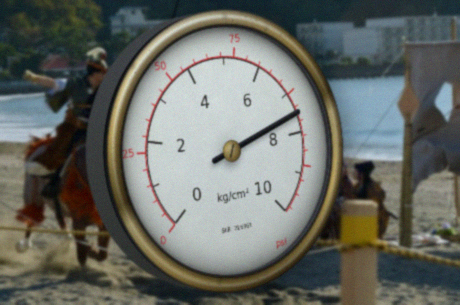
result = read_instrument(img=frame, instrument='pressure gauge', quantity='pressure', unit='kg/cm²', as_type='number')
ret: 7.5 kg/cm²
